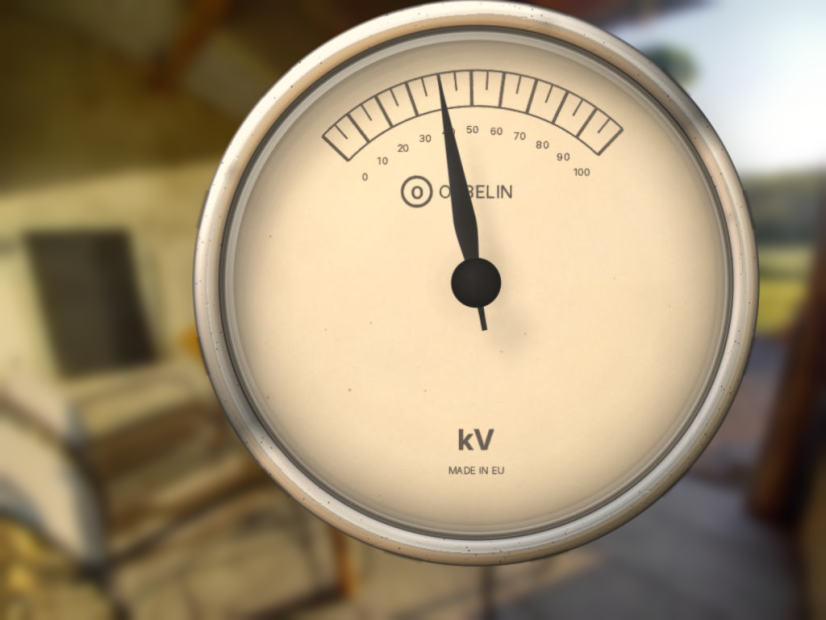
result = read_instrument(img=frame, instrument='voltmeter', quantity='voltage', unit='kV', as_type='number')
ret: 40 kV
